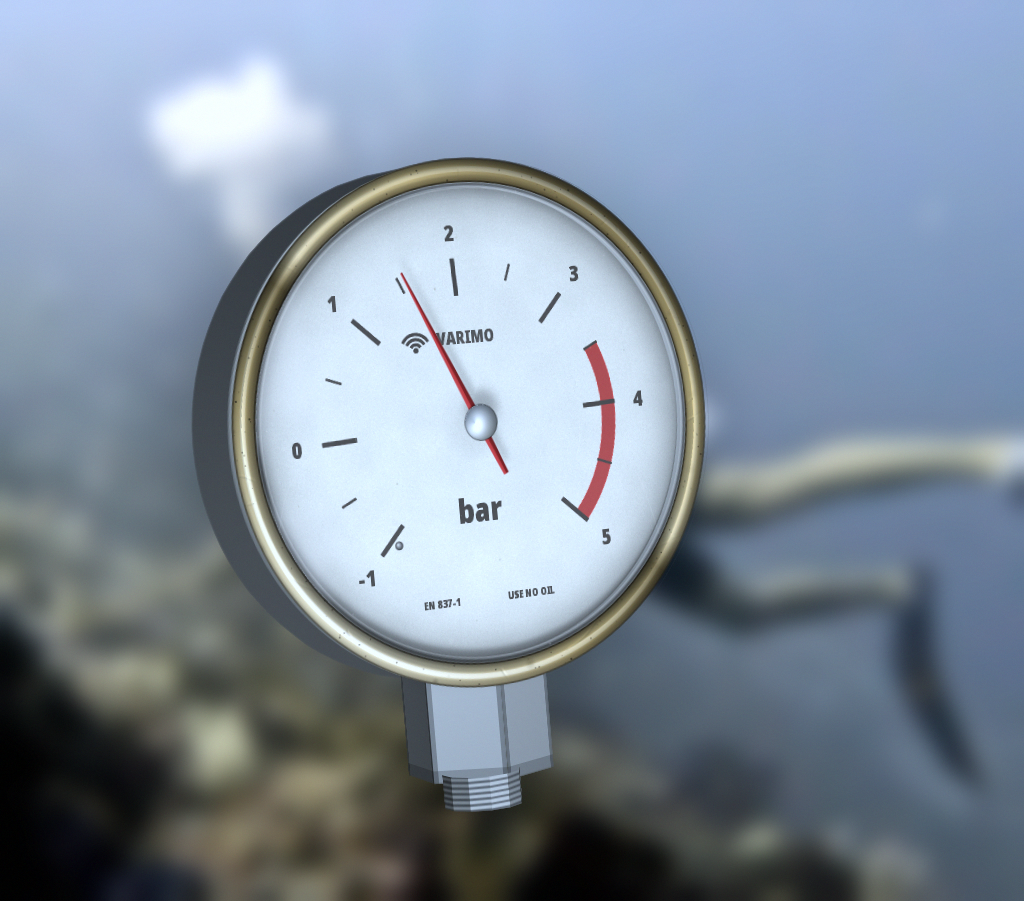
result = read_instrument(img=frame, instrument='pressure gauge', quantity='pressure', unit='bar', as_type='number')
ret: 1.5 bar
